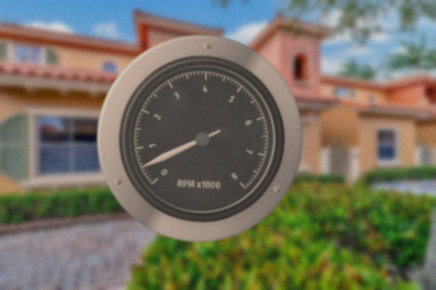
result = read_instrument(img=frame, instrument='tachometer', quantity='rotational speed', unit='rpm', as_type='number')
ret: 500 rpm
